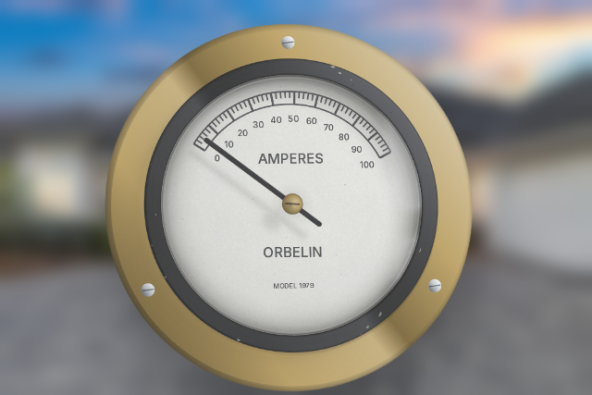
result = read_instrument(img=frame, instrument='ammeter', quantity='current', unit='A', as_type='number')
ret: 4 A
